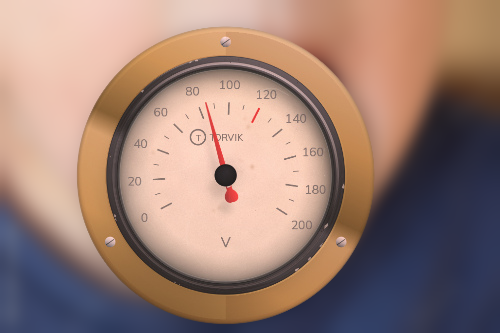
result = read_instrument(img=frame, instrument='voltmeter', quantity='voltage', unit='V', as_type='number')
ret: 85 V
